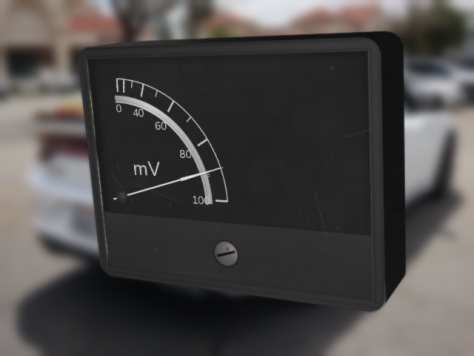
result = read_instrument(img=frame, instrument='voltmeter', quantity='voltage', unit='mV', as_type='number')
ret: 90 mV
